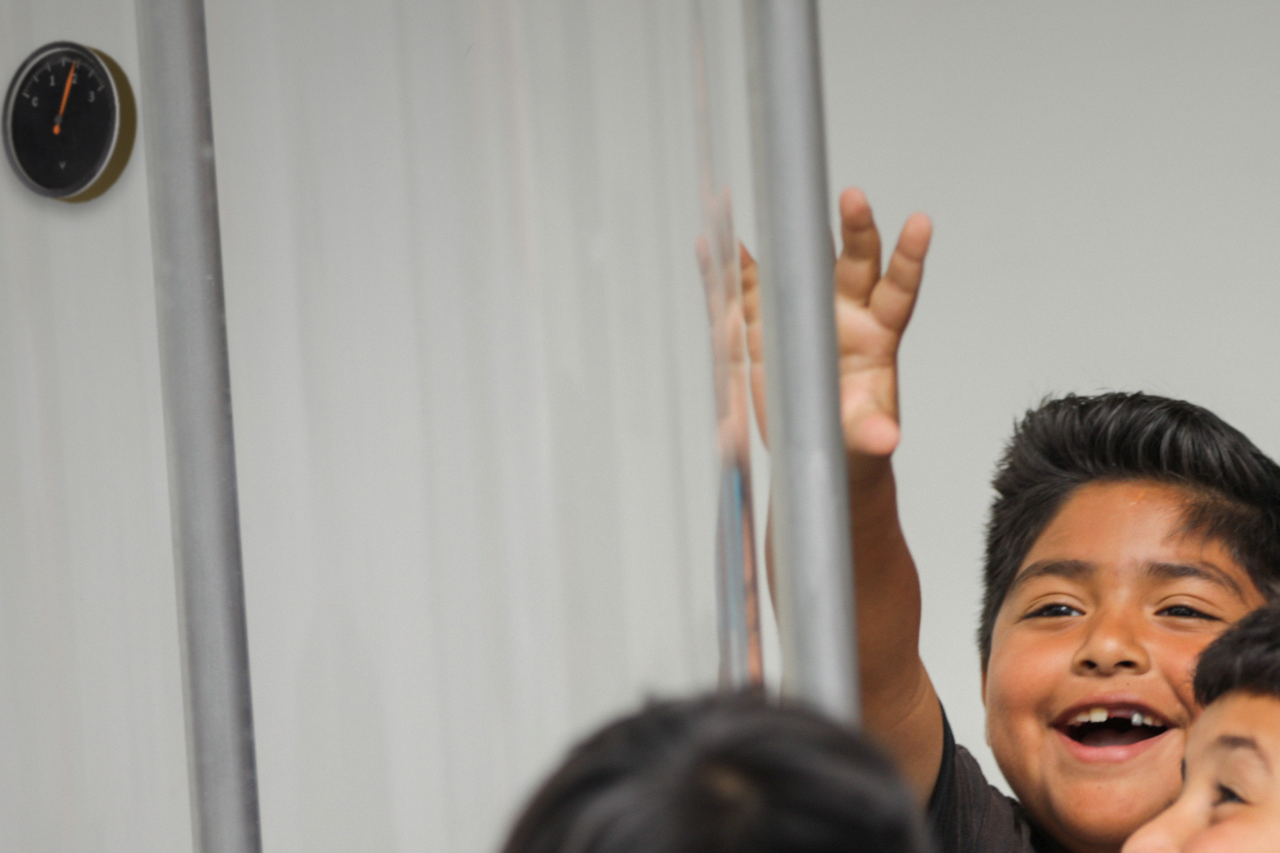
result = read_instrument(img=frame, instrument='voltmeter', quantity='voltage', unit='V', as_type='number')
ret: 2 V
